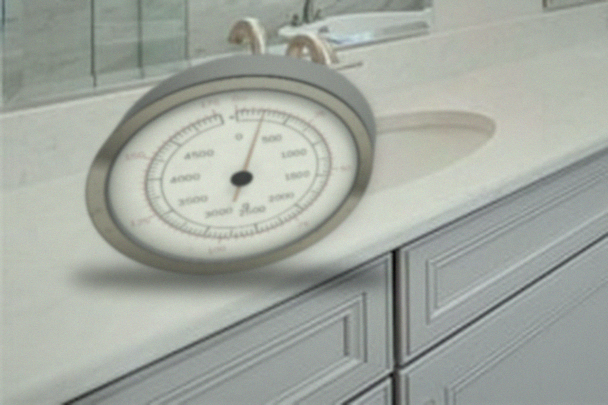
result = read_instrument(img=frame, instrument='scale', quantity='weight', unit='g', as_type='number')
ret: 250 g
